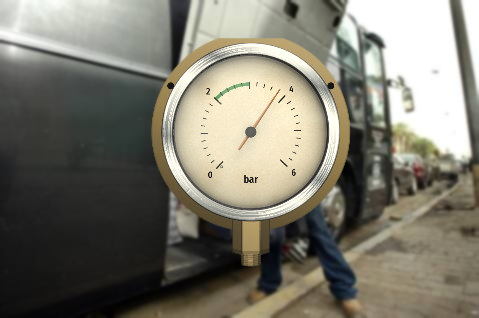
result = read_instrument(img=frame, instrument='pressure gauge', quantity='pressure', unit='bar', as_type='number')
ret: 3.8 bar
